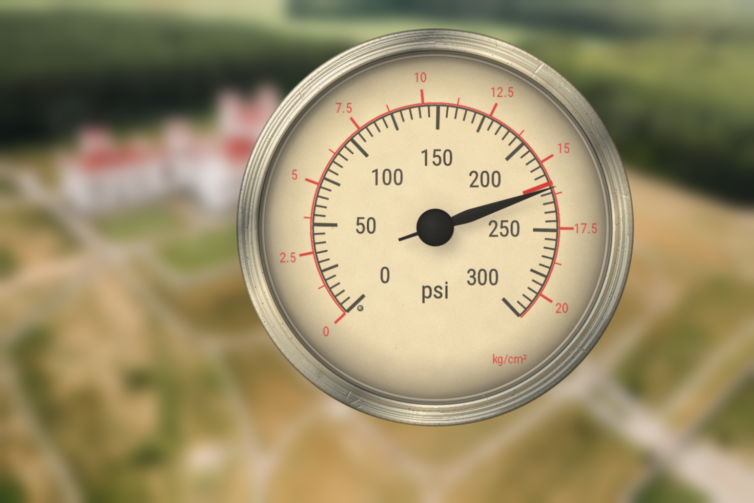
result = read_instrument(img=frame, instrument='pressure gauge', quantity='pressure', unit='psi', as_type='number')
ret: 227.5 psi
